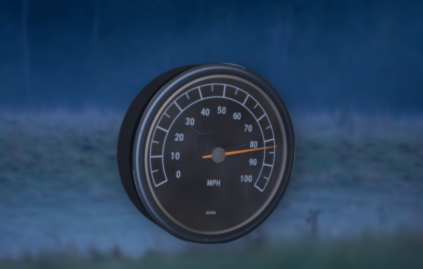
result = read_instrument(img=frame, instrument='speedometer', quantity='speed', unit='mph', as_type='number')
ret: 82.5 mph
